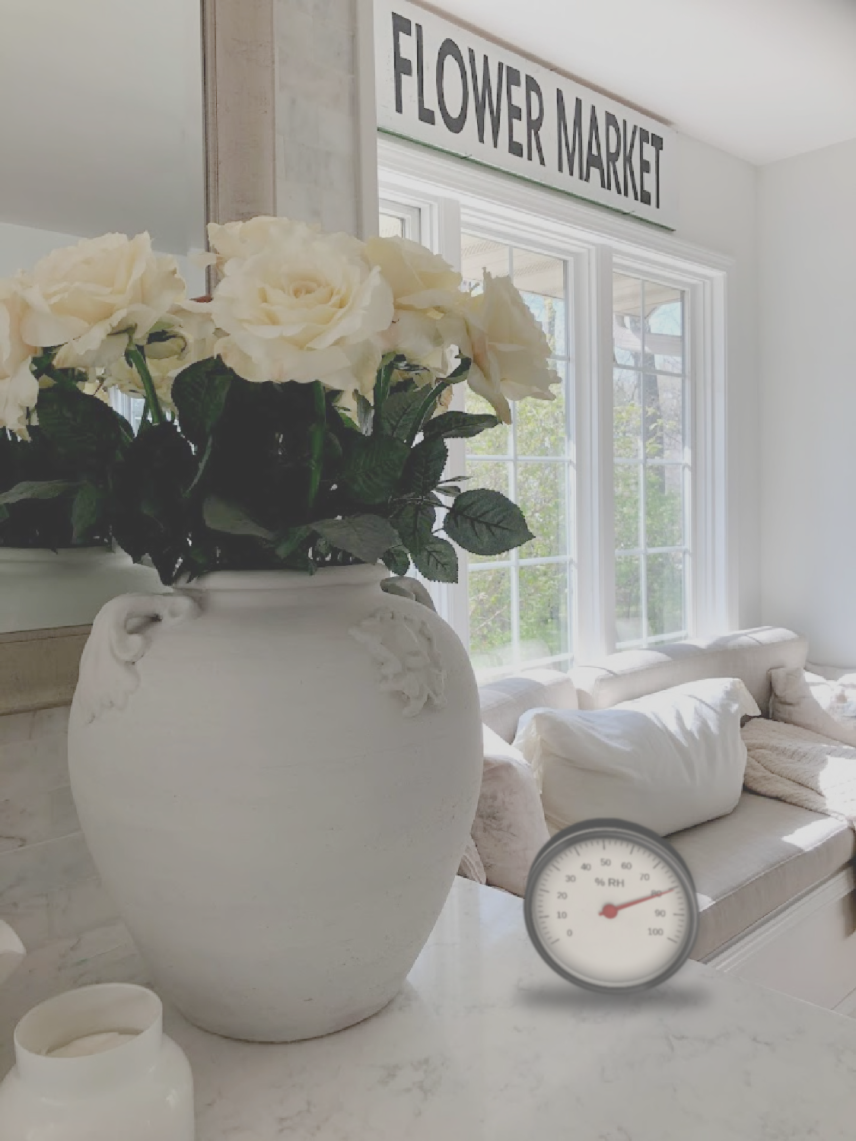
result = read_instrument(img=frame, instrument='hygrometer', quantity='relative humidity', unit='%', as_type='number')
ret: 80 %
